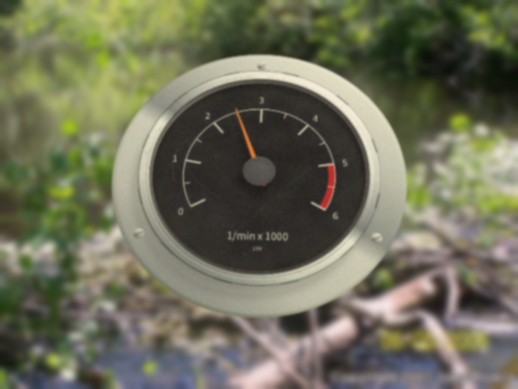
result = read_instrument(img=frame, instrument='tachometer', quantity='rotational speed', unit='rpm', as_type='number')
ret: 2500 rpm
